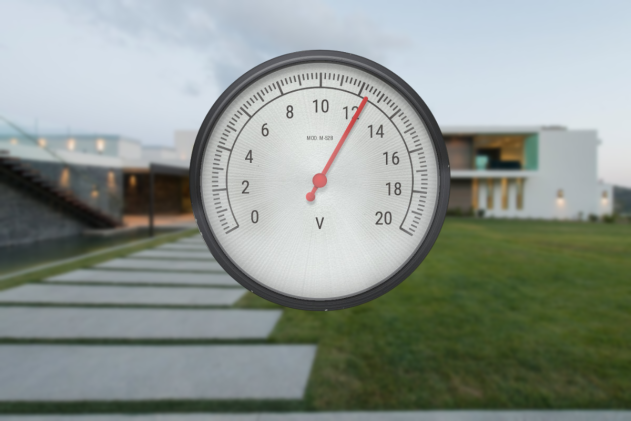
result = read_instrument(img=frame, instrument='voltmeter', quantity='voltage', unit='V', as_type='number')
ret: 12.4 V
